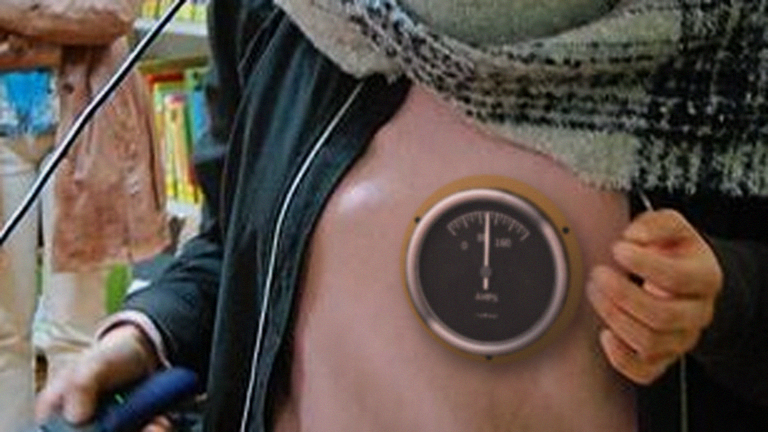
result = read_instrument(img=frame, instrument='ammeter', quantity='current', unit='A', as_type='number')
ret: 100 A
